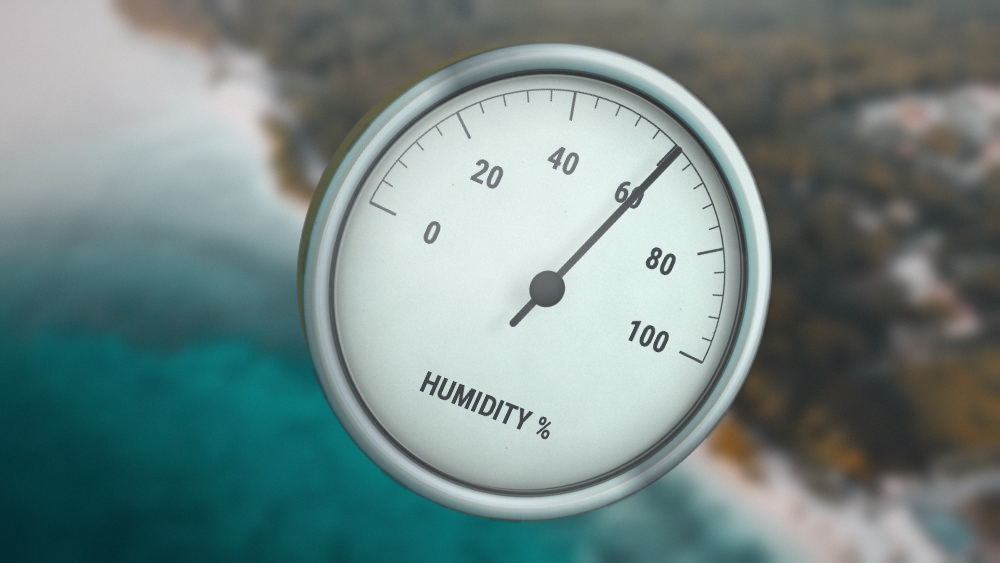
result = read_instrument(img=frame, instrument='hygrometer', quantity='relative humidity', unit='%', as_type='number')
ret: 60 %
